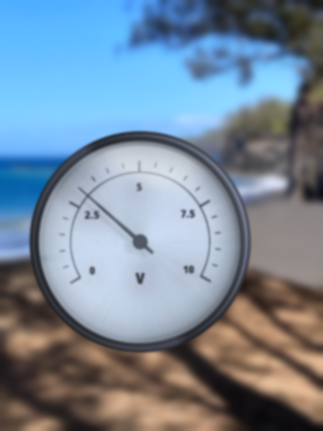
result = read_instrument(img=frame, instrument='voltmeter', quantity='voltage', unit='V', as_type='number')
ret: 3 V
